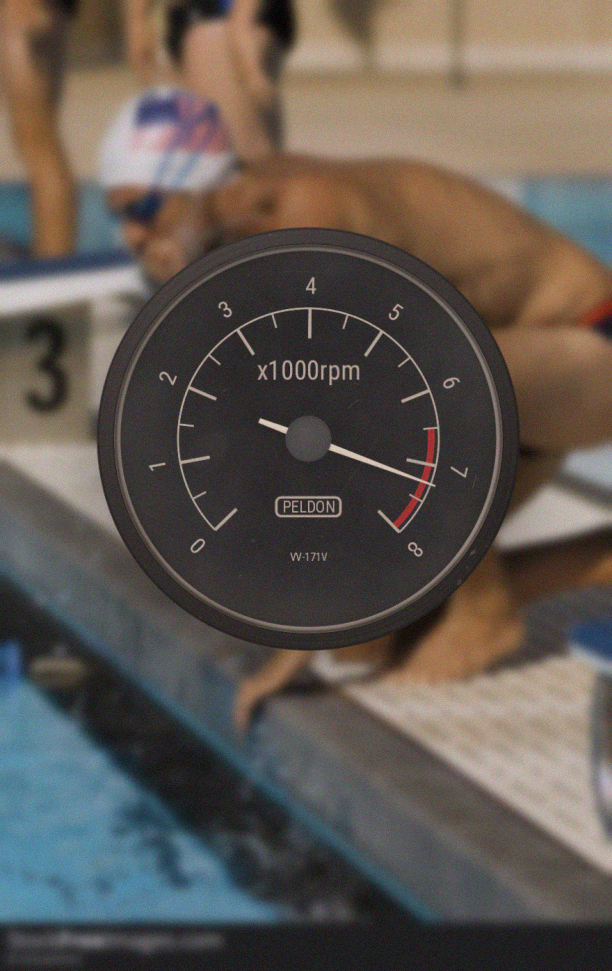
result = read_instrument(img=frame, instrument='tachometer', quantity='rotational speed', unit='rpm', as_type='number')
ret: 7250 rpm
